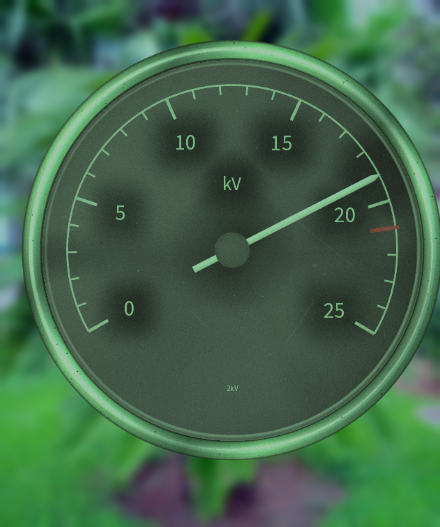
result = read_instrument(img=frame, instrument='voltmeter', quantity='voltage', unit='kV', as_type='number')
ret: 19 kV
